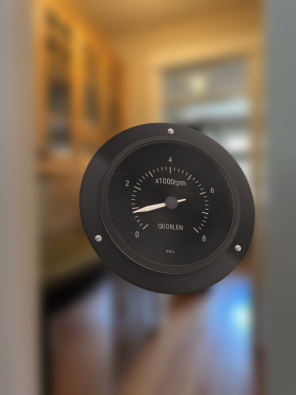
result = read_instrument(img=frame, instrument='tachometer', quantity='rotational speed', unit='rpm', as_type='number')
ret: 800 rpm
